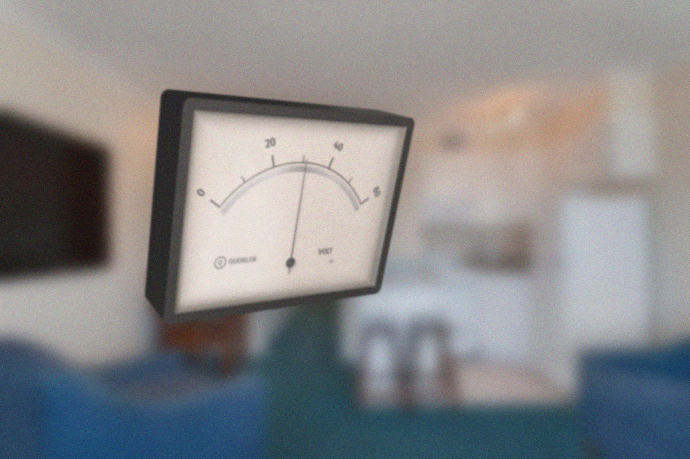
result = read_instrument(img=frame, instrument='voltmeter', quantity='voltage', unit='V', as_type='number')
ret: 30 V
